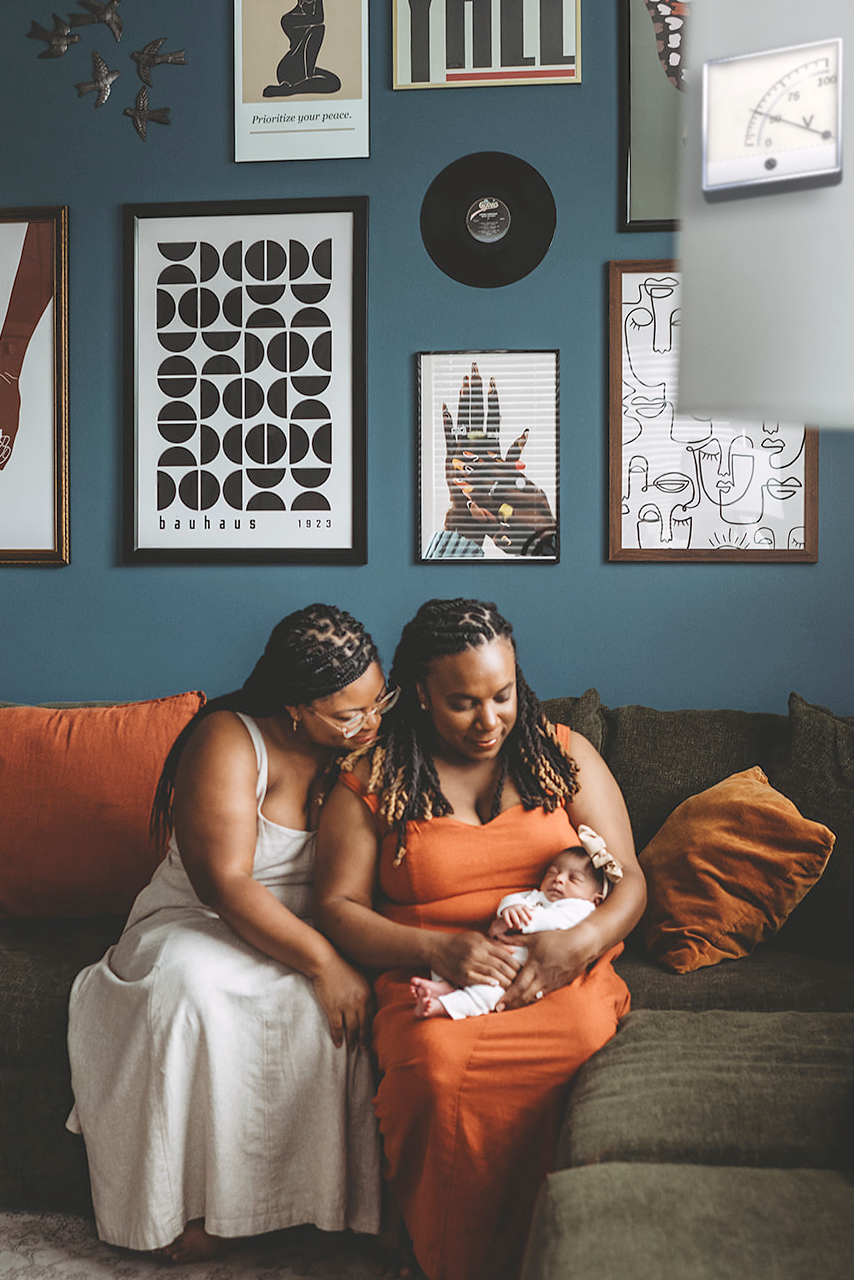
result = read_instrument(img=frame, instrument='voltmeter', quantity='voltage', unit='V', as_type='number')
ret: 50 V
